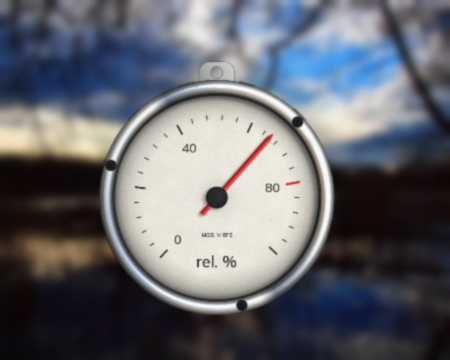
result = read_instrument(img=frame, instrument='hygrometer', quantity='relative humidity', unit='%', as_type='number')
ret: 66 %
